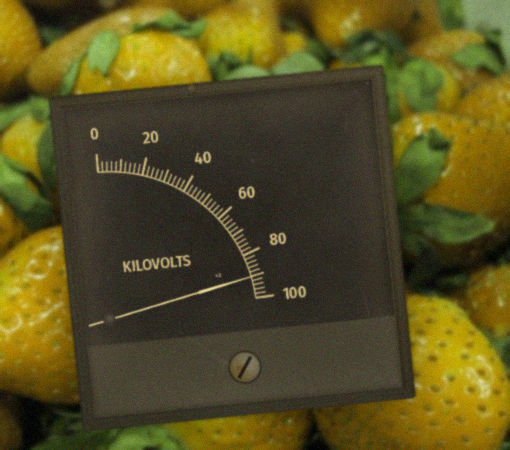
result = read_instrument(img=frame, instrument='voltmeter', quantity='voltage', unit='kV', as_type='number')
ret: 90 kV
